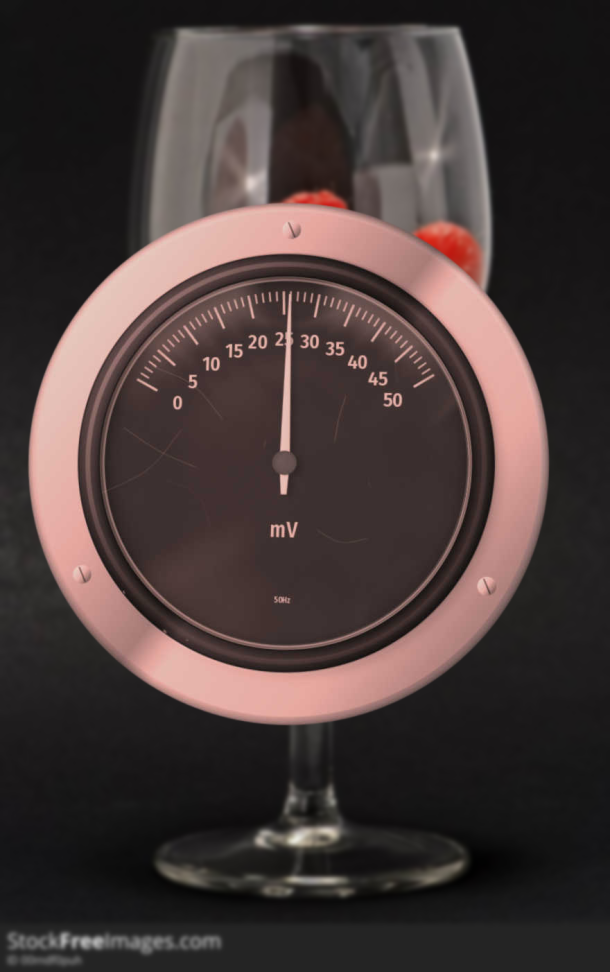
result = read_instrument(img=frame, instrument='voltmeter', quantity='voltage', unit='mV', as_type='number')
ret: 26 mV
